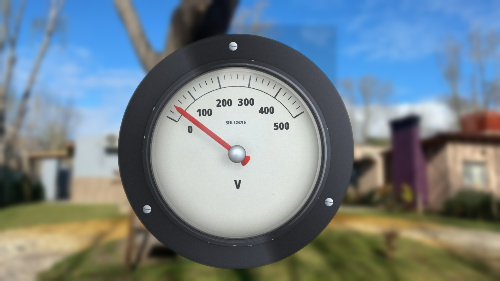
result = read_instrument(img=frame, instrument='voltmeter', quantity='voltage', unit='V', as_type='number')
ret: 40 V
